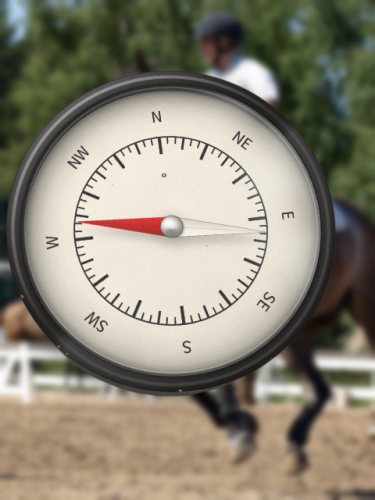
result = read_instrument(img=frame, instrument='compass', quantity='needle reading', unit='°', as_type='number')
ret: 280 °
